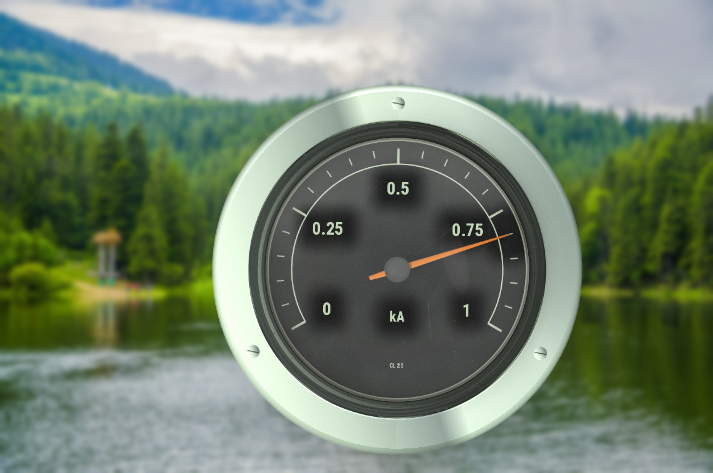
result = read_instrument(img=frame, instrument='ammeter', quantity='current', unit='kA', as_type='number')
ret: 0.8 kA
